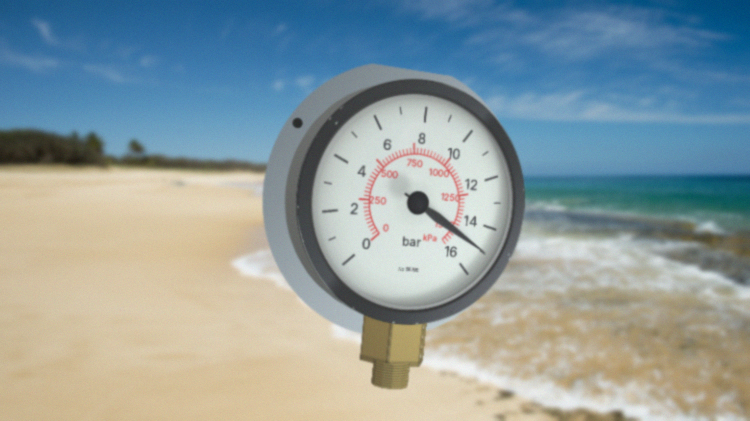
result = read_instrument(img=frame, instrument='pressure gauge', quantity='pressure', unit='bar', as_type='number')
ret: 15 bar
